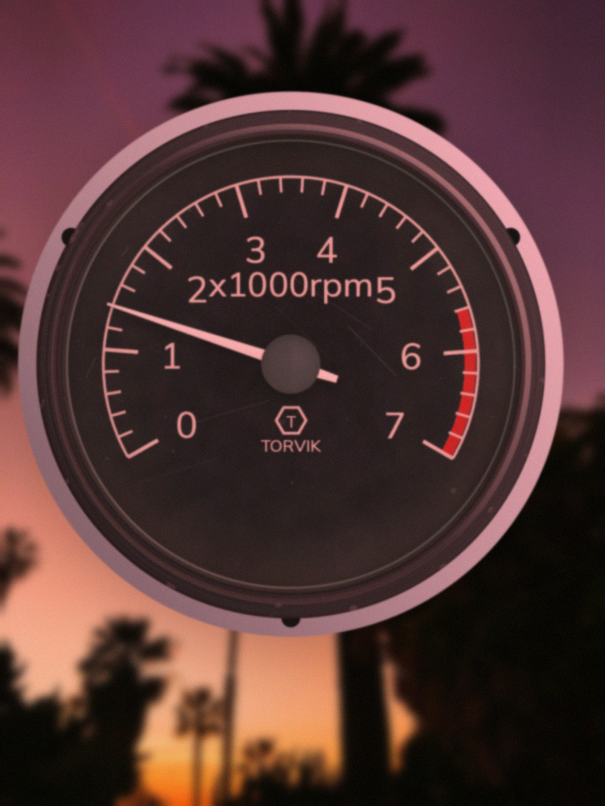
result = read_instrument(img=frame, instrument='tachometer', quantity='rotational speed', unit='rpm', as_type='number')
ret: 1400 rpm
